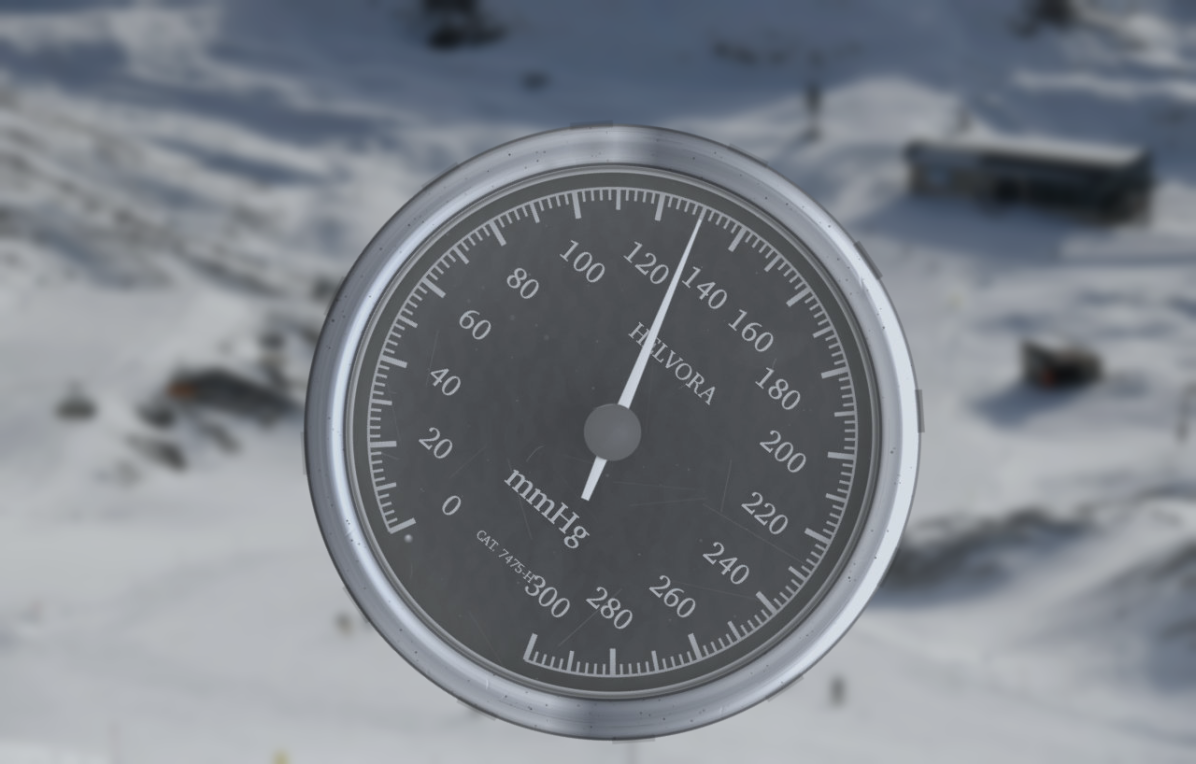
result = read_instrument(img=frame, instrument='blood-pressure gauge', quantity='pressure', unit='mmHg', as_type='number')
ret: 130 mmHg
